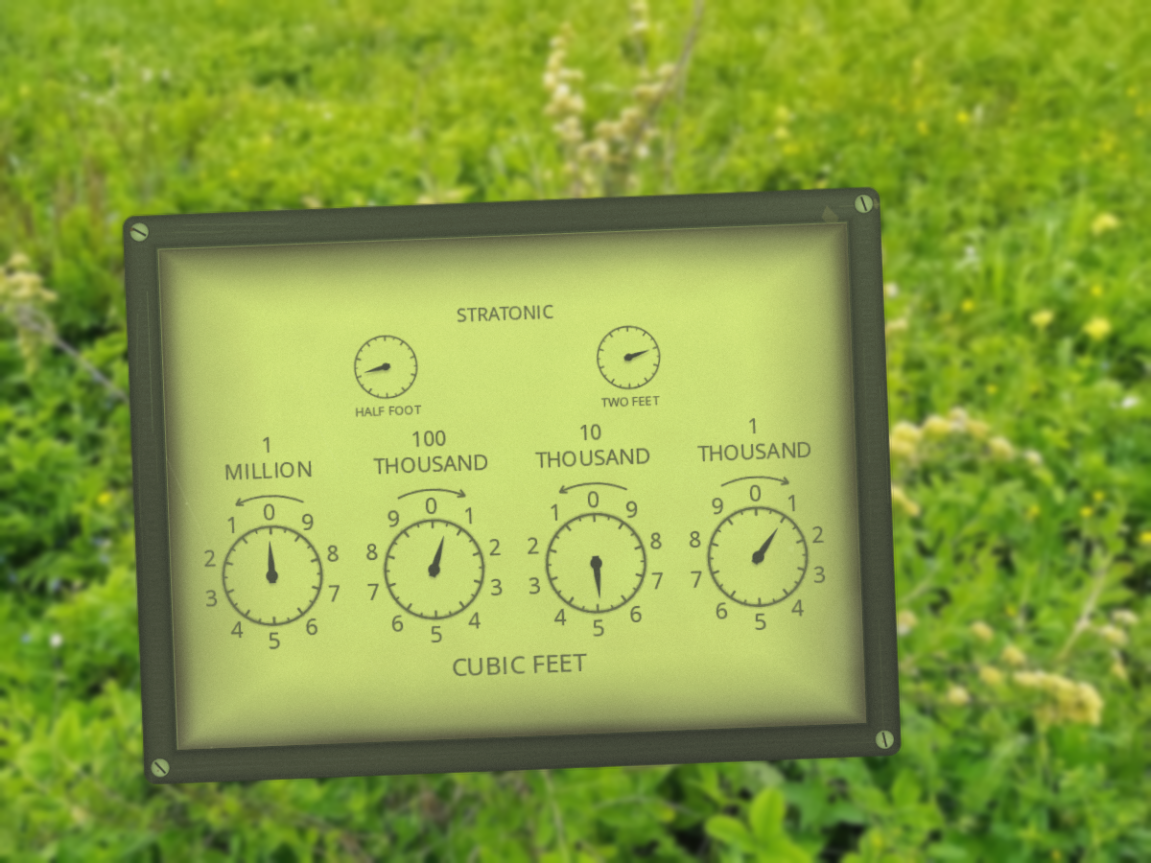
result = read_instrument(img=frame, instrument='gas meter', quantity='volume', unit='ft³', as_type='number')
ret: 5100 ft³
